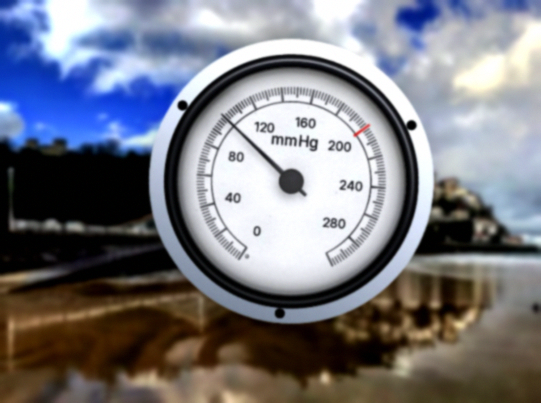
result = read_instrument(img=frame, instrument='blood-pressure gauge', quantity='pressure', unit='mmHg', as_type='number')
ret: 100 mmHg
